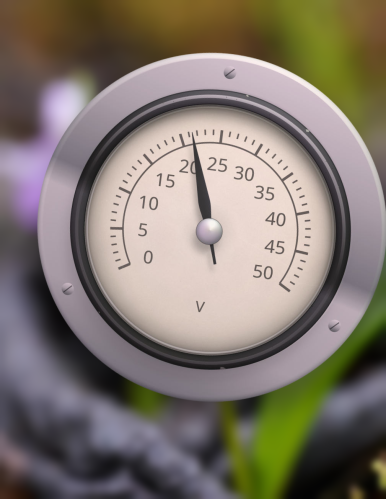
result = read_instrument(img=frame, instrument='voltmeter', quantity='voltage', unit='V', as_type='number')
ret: 21.5 V
